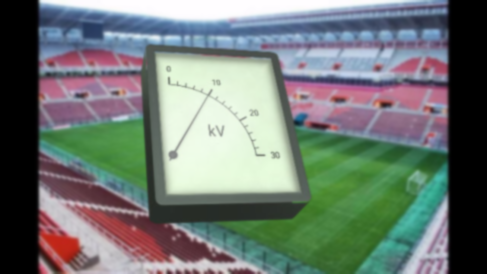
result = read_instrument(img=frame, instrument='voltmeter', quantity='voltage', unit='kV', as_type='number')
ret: 10 kV
